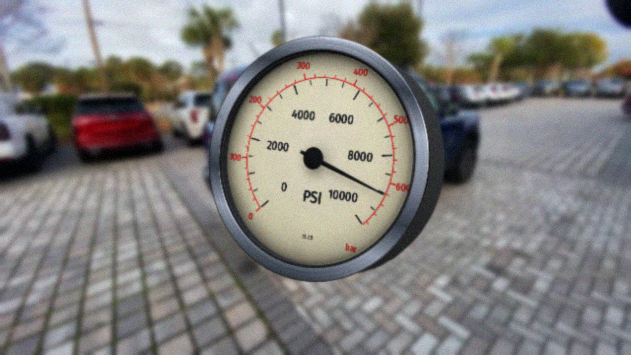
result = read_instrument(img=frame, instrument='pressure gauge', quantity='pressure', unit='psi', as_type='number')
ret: 9000 psi
